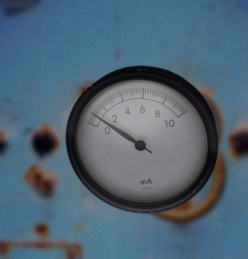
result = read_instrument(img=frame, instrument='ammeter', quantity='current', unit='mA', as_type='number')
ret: 1 mA
